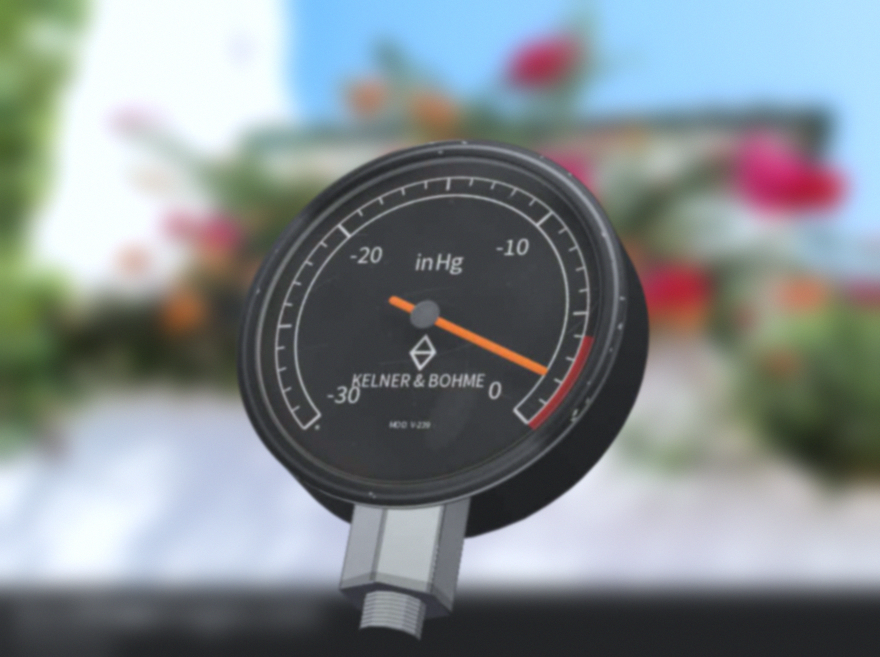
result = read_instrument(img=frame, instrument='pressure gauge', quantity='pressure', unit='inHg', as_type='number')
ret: -2 inHg
